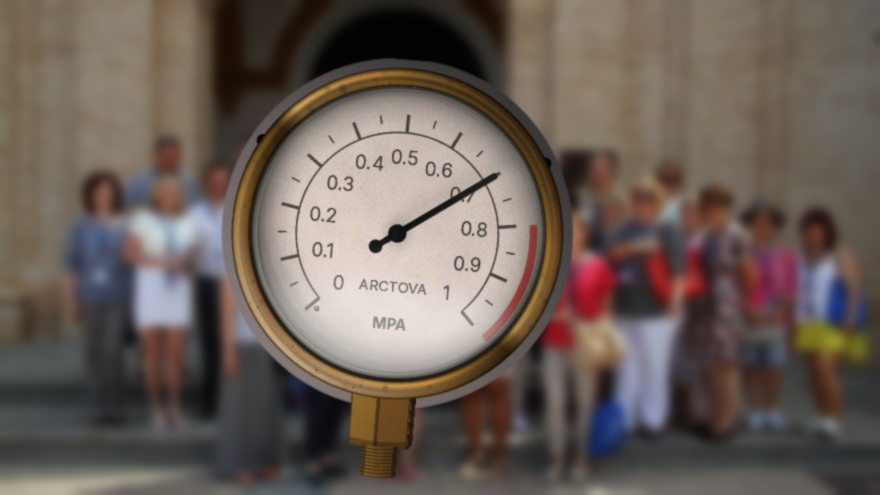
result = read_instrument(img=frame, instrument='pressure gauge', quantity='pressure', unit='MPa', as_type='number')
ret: 0.7 MPa
